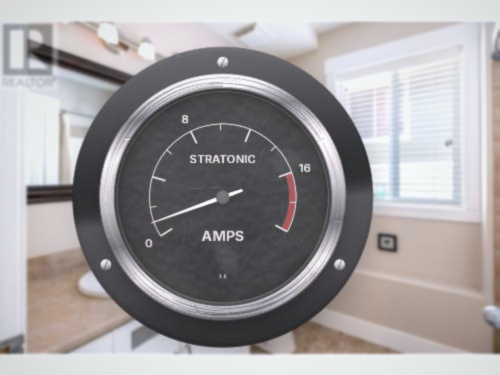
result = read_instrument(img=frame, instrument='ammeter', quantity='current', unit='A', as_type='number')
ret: 1 A
